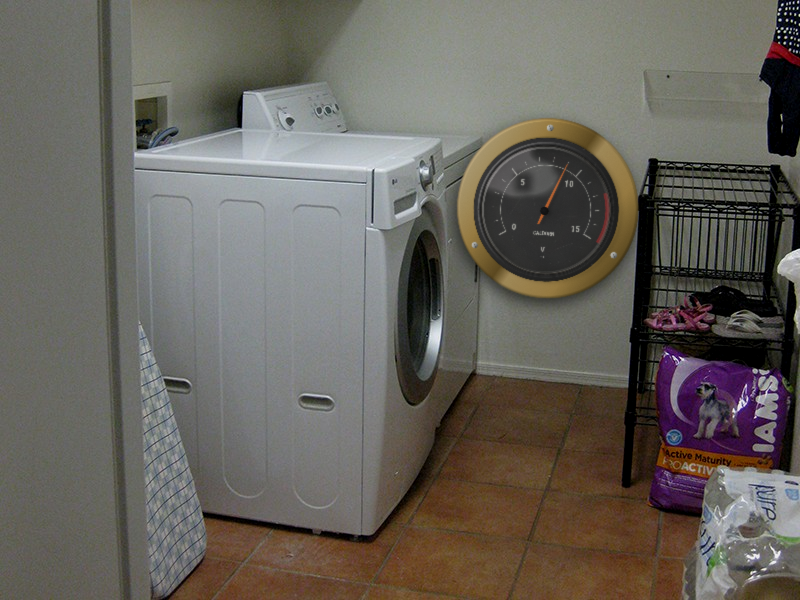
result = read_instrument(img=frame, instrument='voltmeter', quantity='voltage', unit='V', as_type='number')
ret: 9 V
